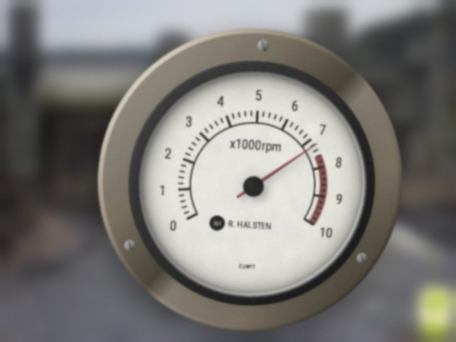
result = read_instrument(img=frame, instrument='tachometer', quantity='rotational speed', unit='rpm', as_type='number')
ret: 7200 rpm
